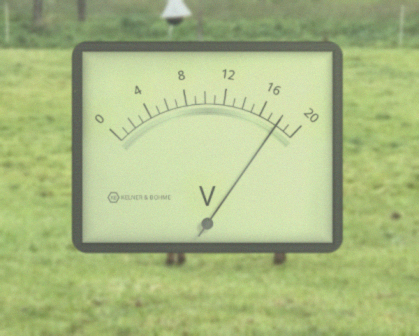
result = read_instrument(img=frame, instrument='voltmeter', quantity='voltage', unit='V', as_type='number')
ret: 18 V
